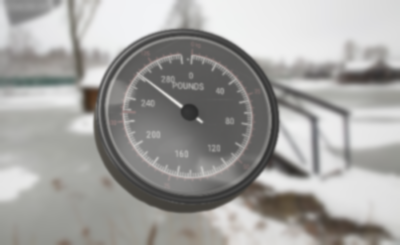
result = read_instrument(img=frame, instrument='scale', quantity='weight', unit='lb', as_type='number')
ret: 260 lb
